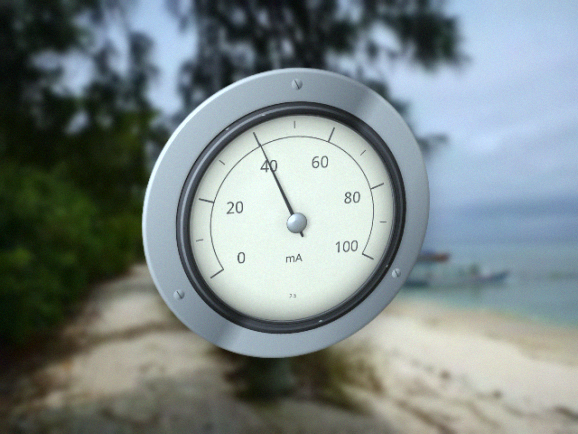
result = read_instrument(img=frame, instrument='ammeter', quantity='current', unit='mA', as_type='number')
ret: 40 mA
